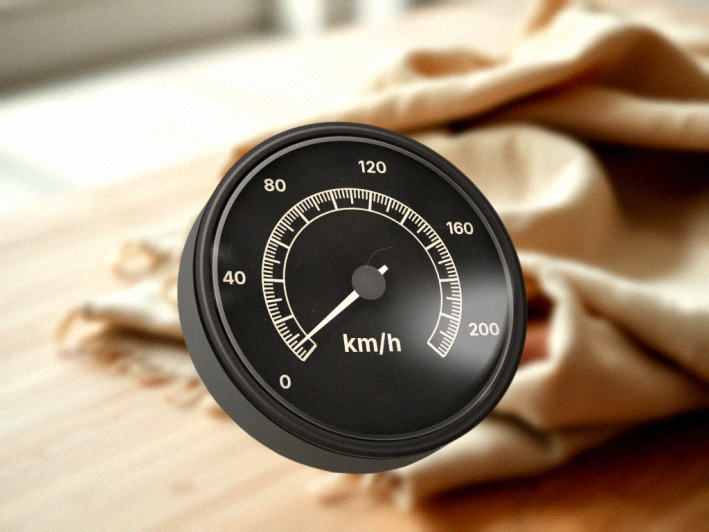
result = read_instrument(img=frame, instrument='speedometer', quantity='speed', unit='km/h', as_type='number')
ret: 6 km/h
